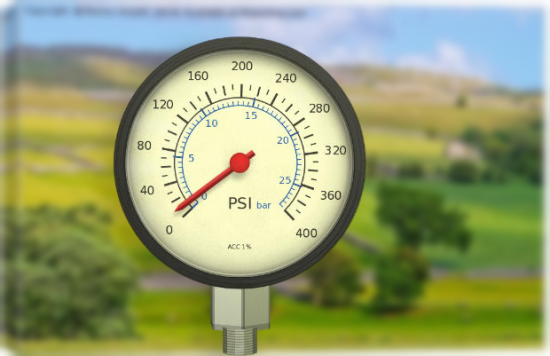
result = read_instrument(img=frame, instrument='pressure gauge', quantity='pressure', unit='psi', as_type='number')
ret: 10 psi
